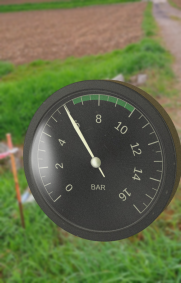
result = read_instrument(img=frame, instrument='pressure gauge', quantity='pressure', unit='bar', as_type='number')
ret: 6 bar
